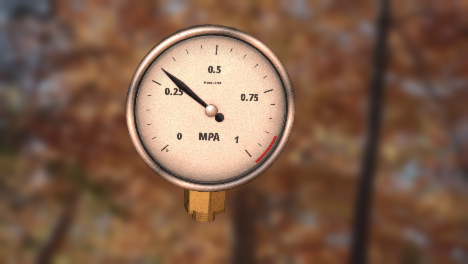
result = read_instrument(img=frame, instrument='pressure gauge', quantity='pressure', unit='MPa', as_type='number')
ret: 0.3 MPa
